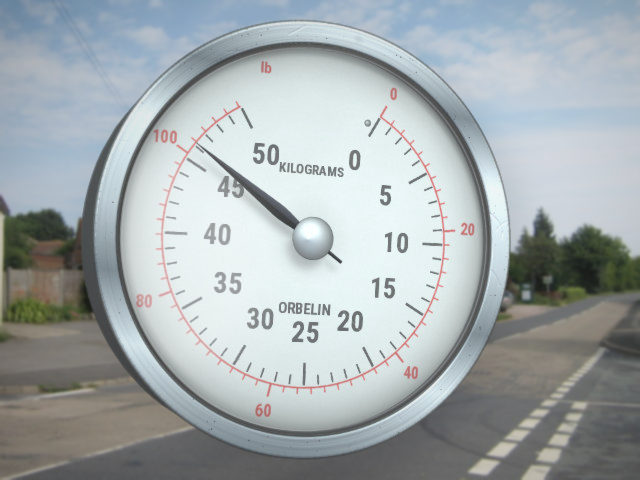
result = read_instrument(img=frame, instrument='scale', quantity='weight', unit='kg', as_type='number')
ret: 46 kg
